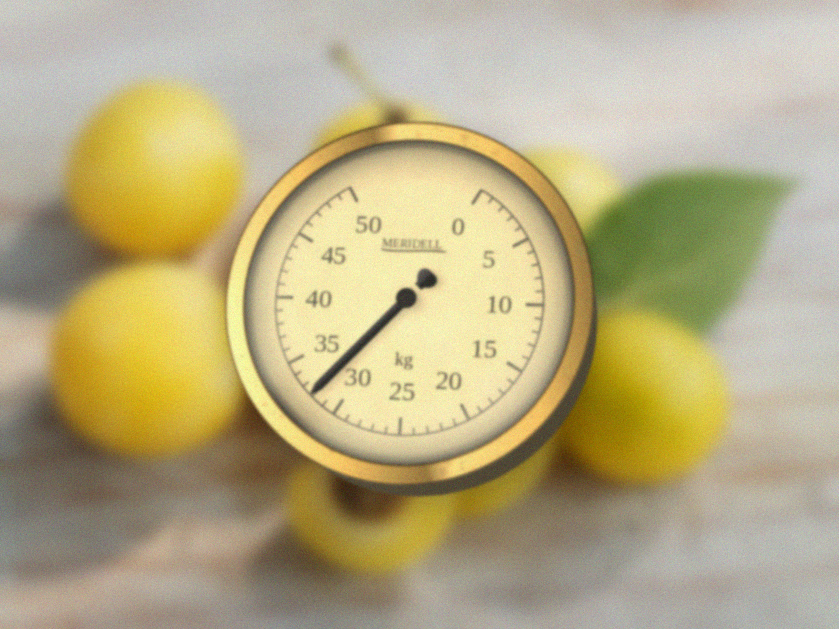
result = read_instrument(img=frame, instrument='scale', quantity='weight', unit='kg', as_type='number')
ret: 32 kg
